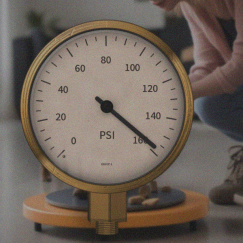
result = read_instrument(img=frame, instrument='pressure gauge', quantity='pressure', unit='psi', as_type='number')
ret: 157.5 psi
